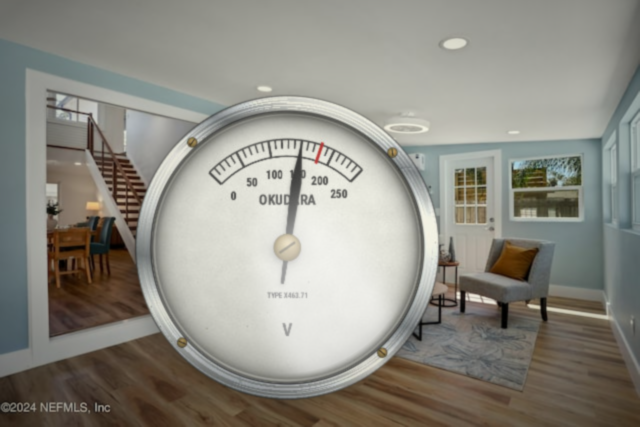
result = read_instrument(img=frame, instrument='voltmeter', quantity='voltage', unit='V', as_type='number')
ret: 150 V
